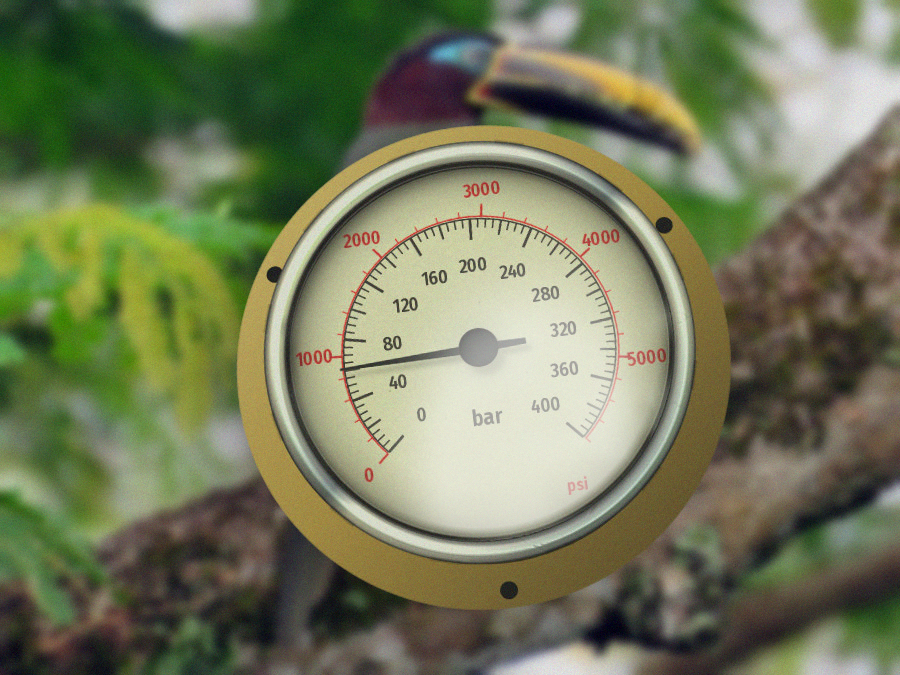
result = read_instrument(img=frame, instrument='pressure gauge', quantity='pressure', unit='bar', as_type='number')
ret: 60 bar
